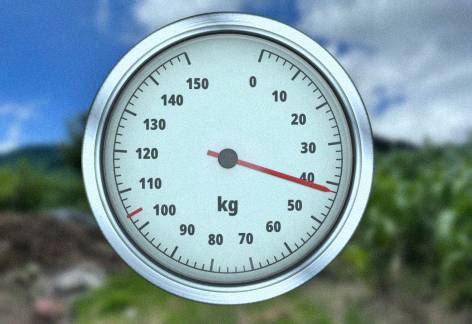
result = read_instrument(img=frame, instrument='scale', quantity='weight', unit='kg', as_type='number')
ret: 42 kg
